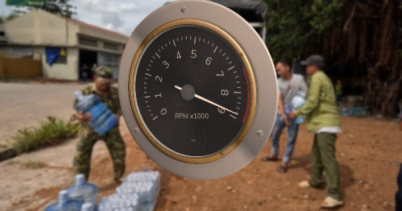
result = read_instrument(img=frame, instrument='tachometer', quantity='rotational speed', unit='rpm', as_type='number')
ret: 8800 rpm
